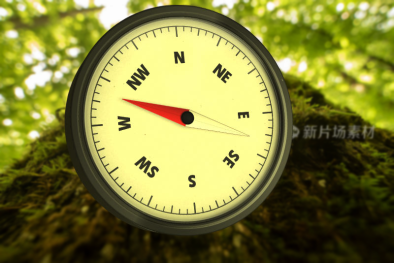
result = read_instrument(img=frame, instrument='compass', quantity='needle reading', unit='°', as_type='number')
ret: 290 °
